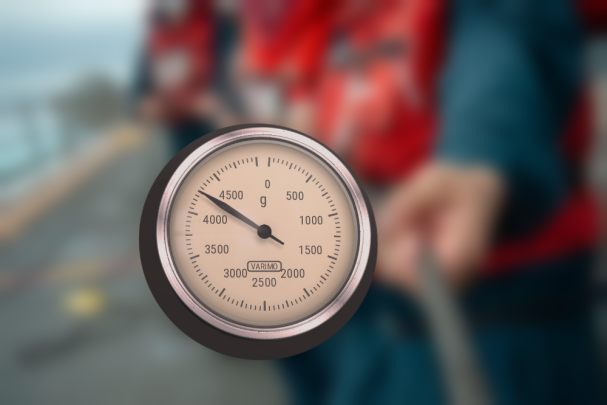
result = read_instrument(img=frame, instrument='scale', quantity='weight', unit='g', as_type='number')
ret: 4250 g
